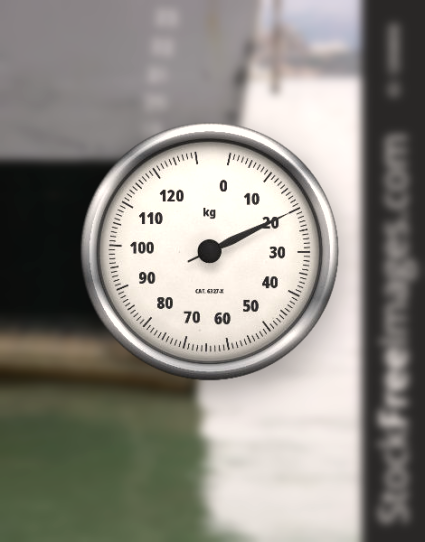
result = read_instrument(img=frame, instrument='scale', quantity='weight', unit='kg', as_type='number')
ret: 20 kg
